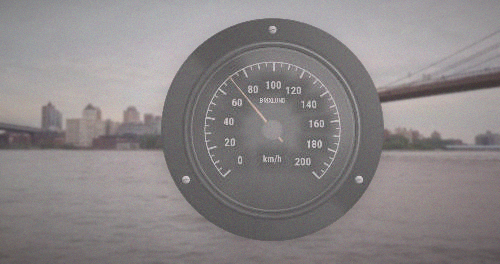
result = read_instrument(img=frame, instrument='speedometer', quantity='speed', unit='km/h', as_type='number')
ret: 70 km/h
